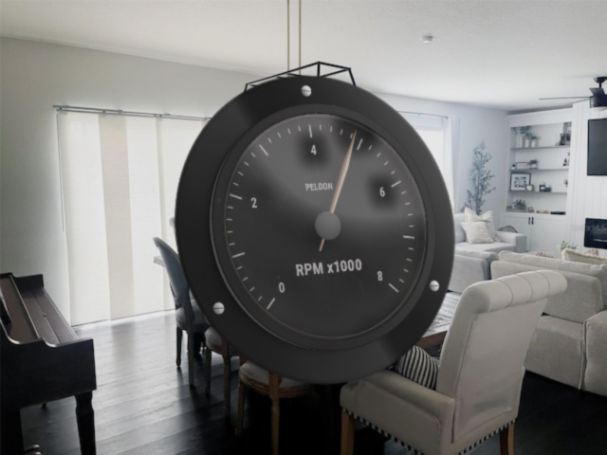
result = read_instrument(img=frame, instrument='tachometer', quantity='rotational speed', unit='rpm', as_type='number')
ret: 4800 rpm
